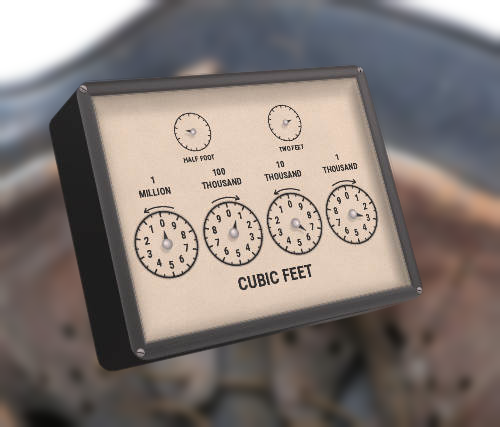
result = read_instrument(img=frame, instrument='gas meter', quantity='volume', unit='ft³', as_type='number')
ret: 6300 ft³
